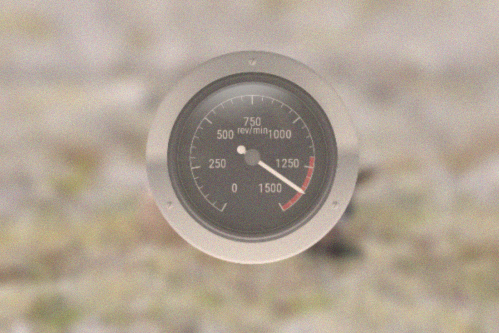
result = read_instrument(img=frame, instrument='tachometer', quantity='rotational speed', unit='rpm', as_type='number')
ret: 1375 rpm
